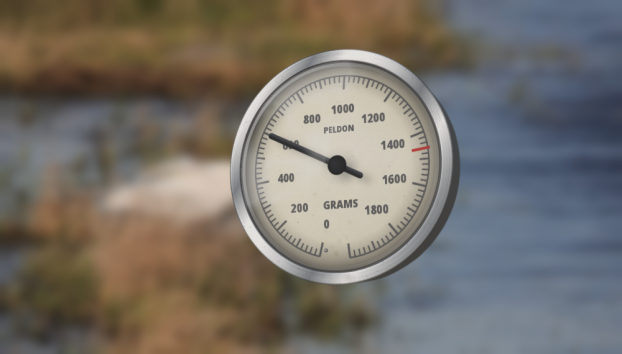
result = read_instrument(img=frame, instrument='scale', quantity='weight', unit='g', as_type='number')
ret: 600 g
